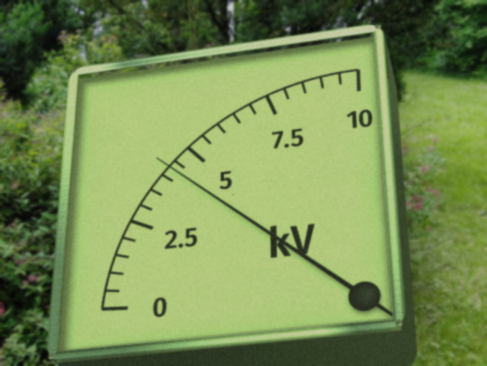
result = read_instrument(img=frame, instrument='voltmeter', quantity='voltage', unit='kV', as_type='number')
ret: 4.25 kV
